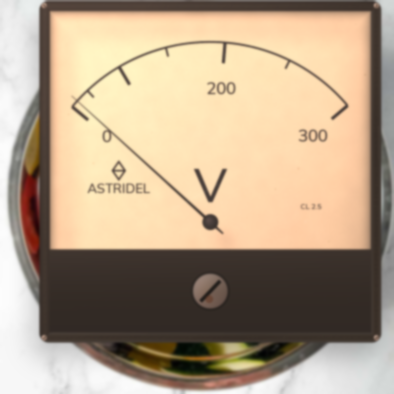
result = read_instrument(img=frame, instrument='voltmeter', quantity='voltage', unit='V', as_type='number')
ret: 25 V
